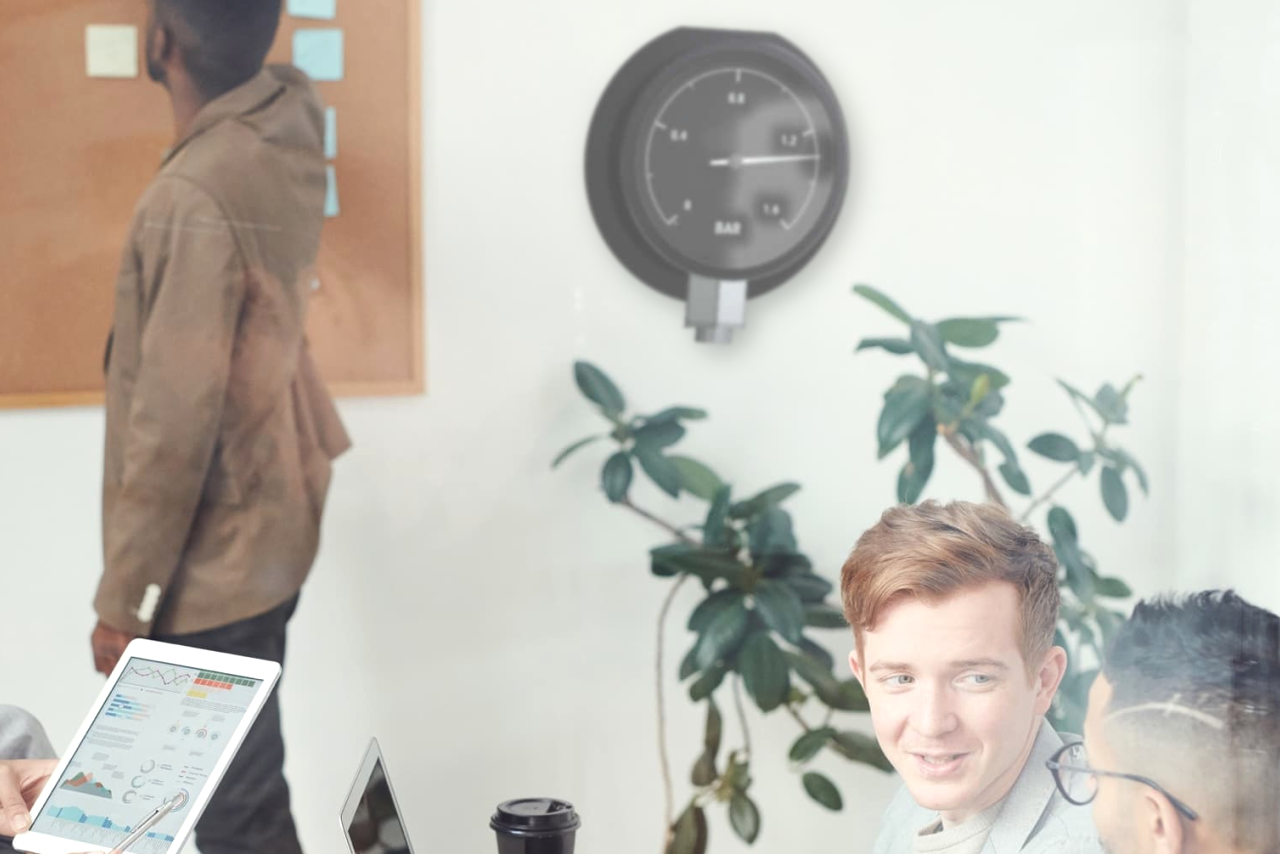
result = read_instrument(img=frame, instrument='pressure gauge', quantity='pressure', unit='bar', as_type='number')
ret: 1.3 bar
